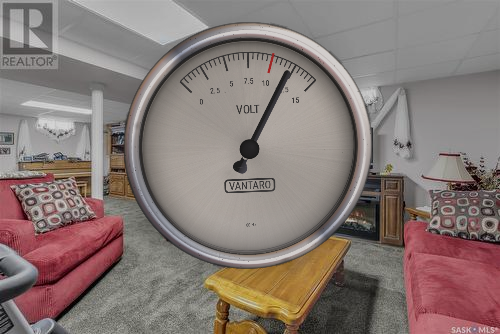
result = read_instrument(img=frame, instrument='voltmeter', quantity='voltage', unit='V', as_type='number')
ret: 12 V
